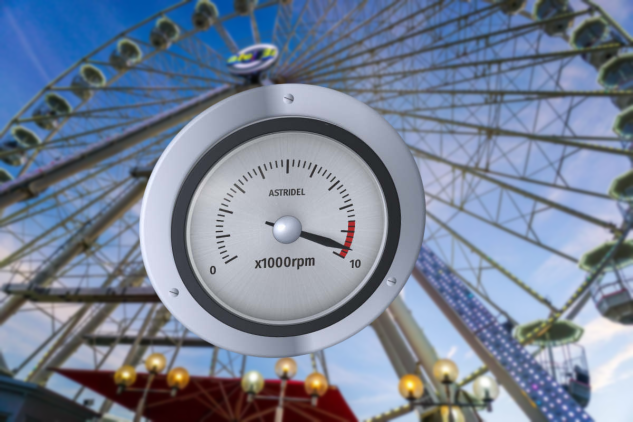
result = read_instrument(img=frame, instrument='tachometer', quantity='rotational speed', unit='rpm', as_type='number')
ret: 9600 rpm
